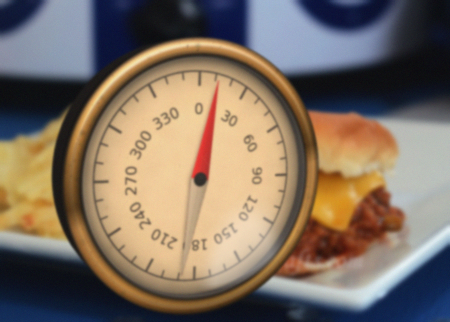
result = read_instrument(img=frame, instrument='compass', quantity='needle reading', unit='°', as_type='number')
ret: 10 °
